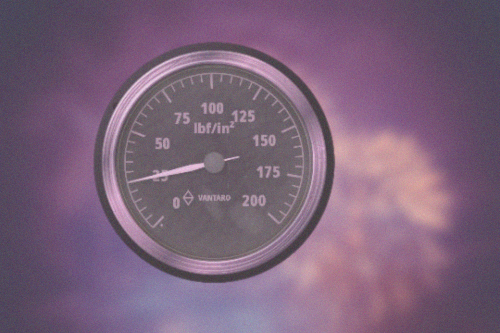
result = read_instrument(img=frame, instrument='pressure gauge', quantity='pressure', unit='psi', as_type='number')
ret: 25 psi
